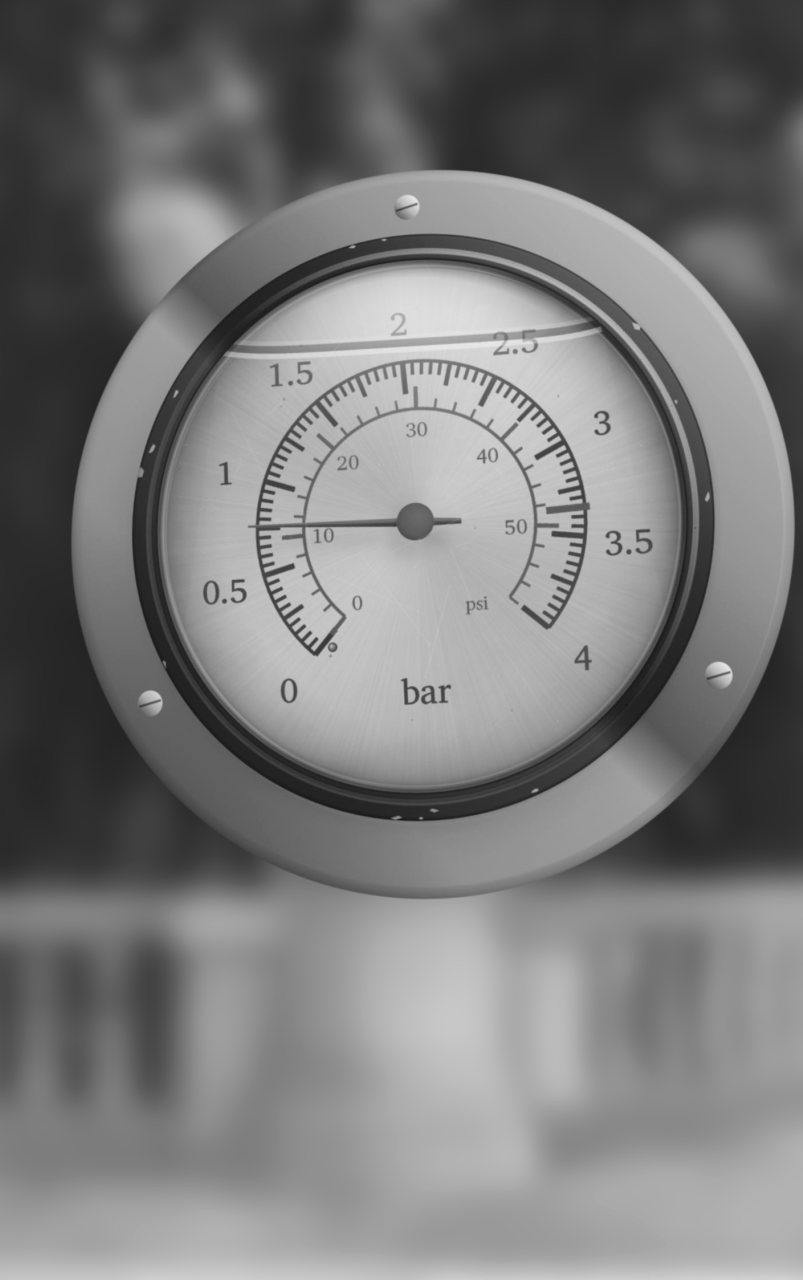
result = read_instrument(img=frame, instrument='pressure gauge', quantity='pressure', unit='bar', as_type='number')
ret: 0.75 bar
